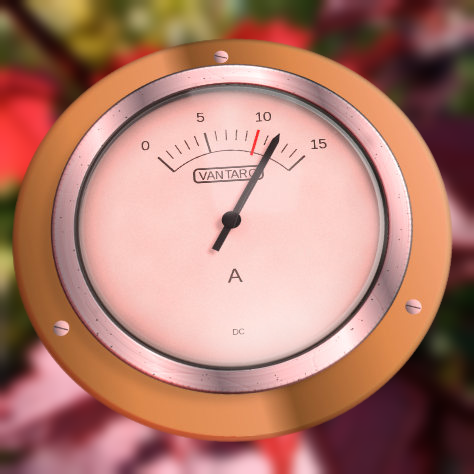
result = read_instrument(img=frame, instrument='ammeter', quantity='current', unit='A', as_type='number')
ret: 12 A
